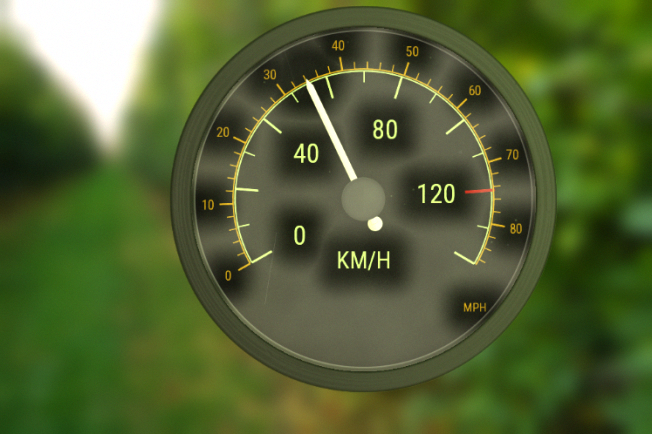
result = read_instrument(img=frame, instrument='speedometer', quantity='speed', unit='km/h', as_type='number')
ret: 55 km/h
